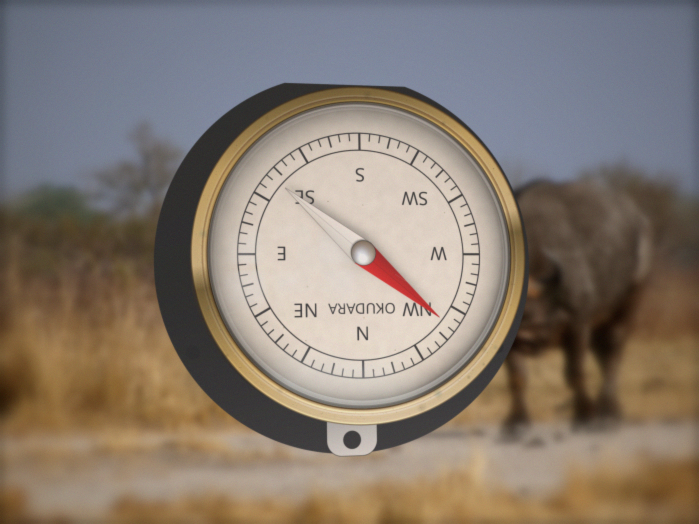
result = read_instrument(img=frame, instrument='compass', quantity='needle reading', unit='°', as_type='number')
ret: 310 °
